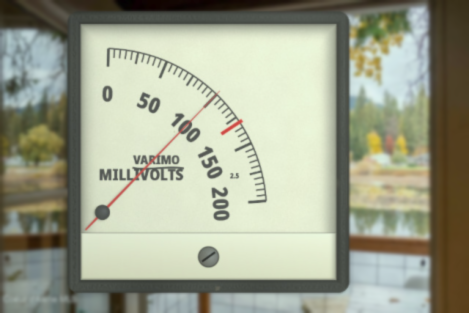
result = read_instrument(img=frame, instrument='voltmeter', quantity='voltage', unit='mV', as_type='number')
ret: 100 mV
